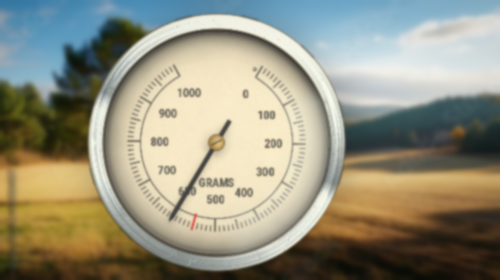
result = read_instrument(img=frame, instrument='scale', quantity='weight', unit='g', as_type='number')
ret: 600 g
